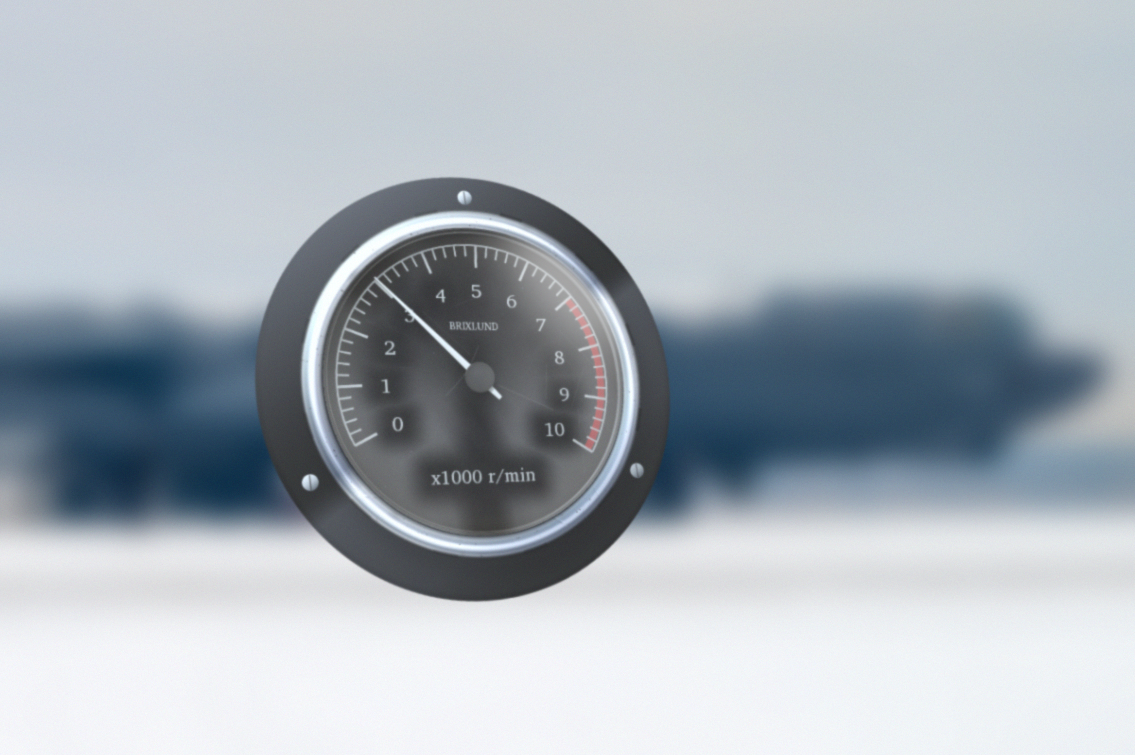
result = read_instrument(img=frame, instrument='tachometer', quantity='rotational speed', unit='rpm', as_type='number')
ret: 3000 rpm
